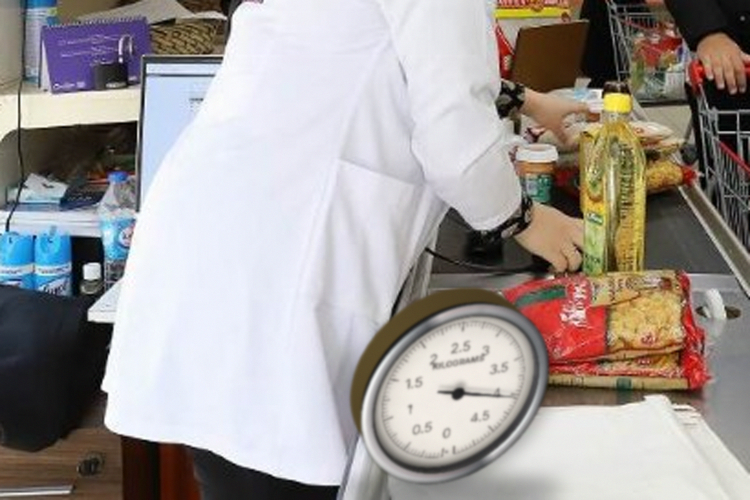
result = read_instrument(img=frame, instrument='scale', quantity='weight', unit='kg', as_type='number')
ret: 4 kg
